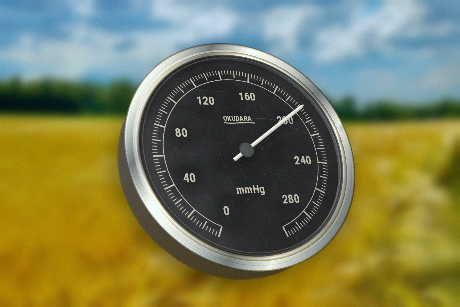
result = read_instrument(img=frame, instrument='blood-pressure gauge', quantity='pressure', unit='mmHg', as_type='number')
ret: 200 mmHg
